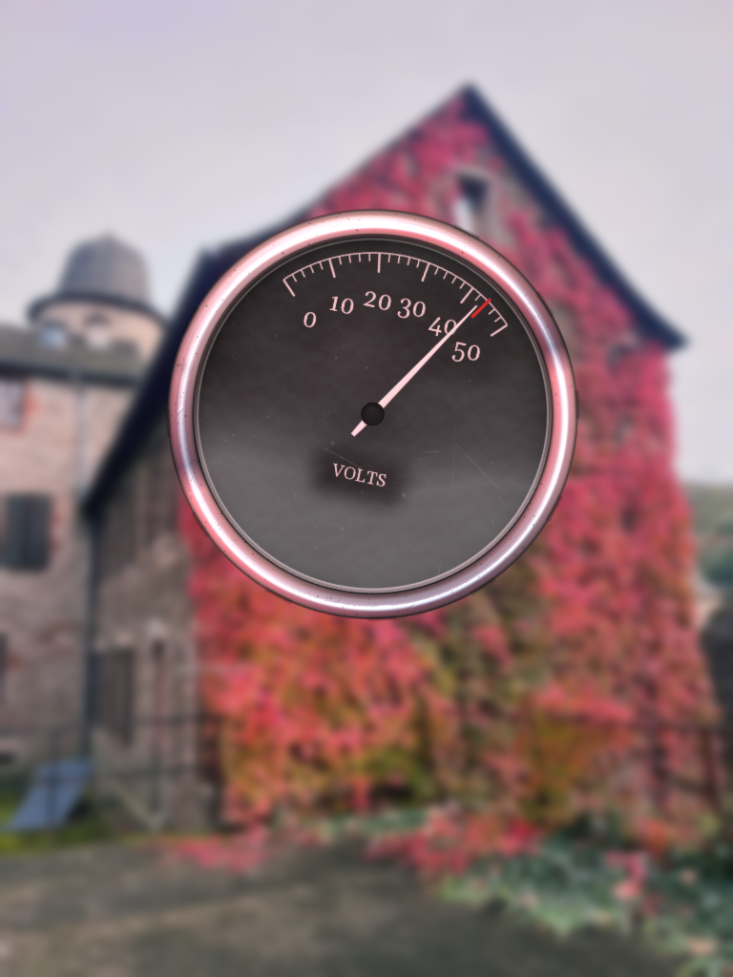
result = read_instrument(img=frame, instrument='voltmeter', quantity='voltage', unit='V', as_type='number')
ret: 43 V
